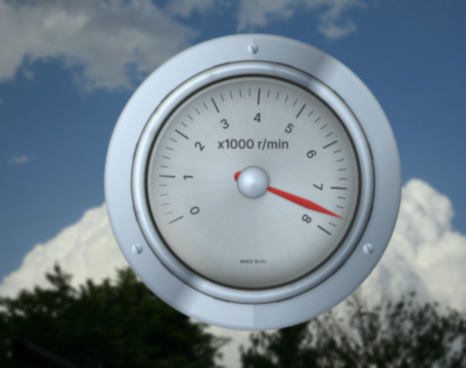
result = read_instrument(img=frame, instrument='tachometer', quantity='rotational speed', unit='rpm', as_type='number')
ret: 7600 rpm
